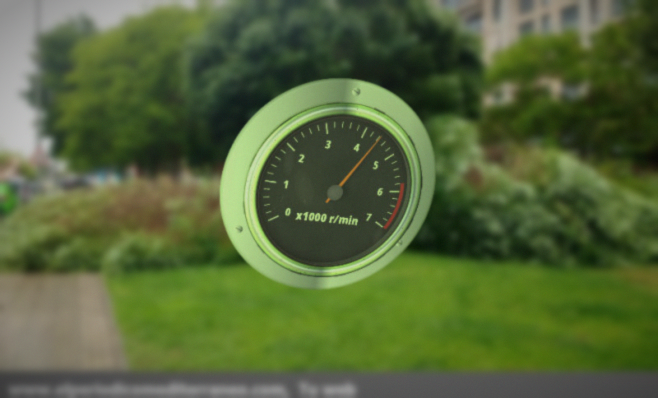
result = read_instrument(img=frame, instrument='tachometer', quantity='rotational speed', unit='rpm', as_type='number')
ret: 4400 rpm
